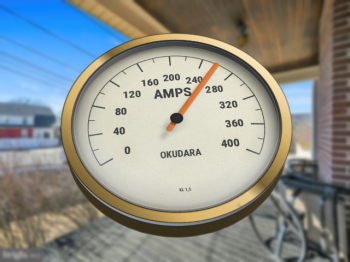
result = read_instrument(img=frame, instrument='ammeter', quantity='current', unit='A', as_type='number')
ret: 260 A
